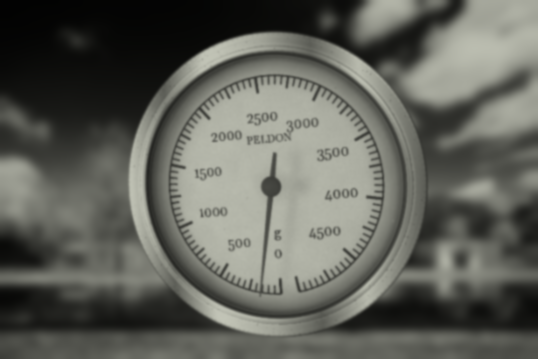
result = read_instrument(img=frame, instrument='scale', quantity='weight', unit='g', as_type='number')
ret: 150 g
